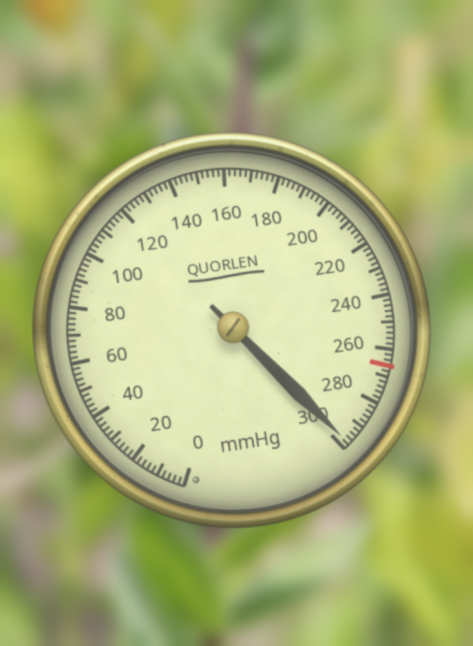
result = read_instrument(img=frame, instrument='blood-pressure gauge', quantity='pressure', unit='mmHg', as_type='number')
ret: 298 mmHg
